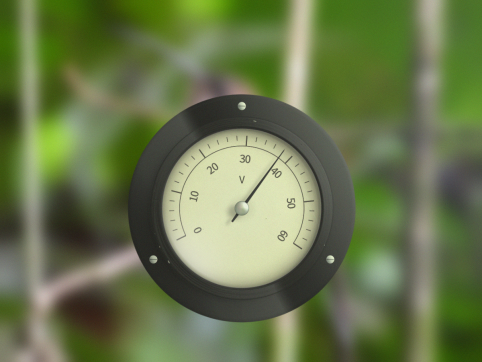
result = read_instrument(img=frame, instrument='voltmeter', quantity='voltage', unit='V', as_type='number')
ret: 38 V
